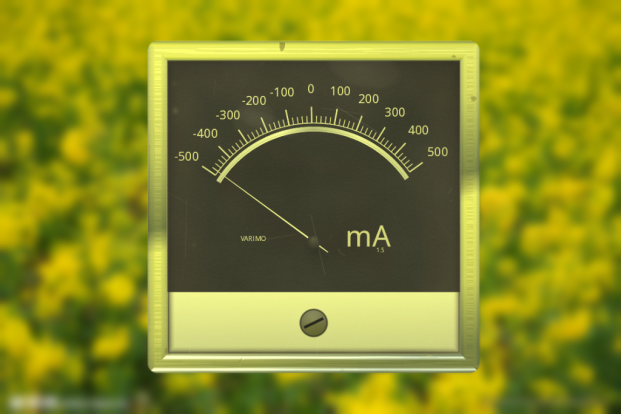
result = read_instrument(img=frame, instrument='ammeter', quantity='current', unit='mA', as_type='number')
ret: -480 mA
